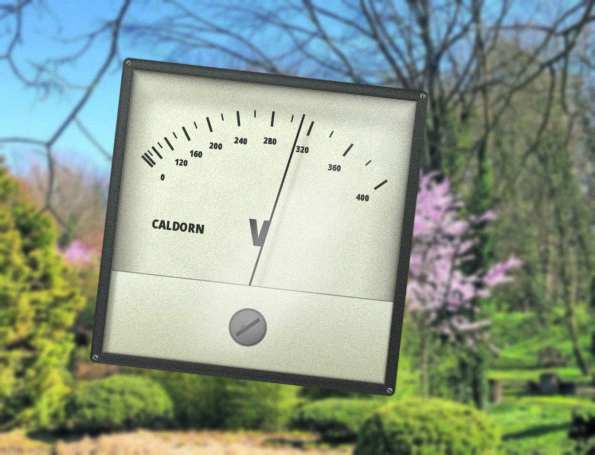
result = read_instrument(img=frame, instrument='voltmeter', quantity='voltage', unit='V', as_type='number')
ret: 310 V
